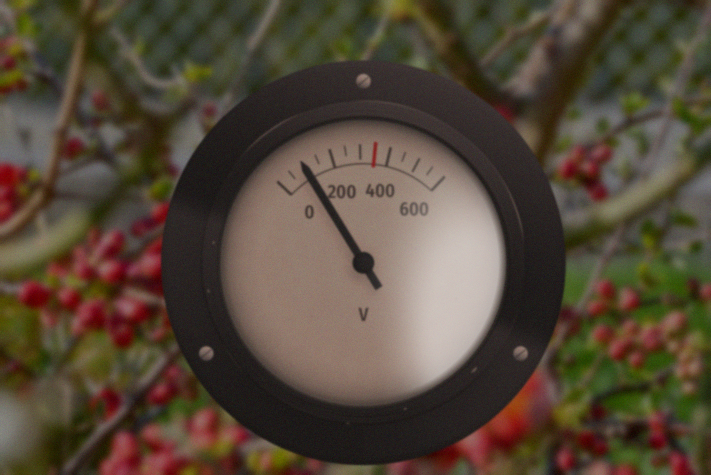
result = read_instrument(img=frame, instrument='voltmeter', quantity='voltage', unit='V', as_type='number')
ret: 100 V
